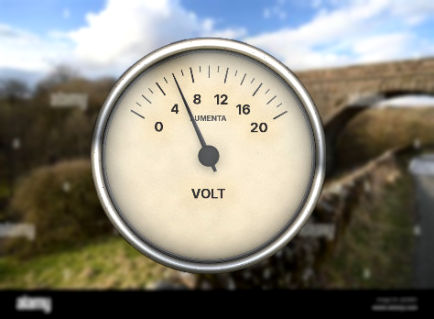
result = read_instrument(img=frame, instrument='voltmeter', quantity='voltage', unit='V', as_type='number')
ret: 6 V
